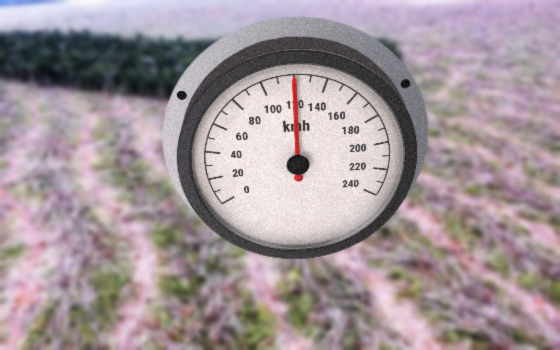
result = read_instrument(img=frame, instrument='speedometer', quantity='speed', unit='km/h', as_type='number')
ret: 120 km/h
